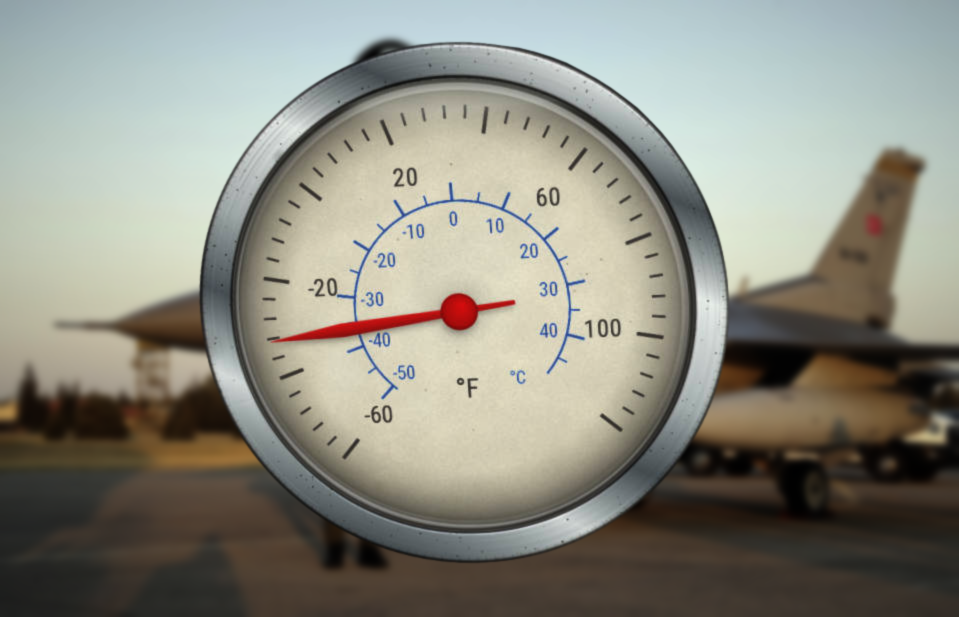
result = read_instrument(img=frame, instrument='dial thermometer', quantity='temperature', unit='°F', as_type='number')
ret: -32 °F
